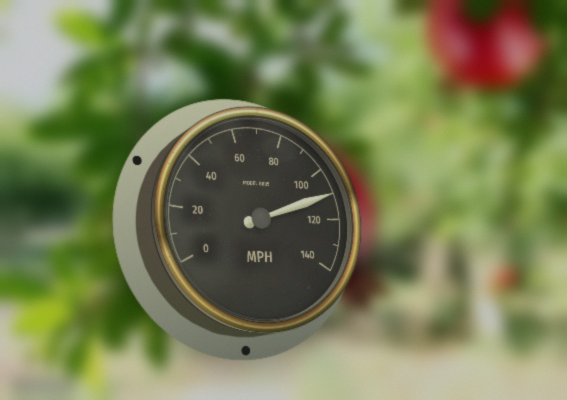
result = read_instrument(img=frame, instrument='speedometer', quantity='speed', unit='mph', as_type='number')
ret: 110 mph
